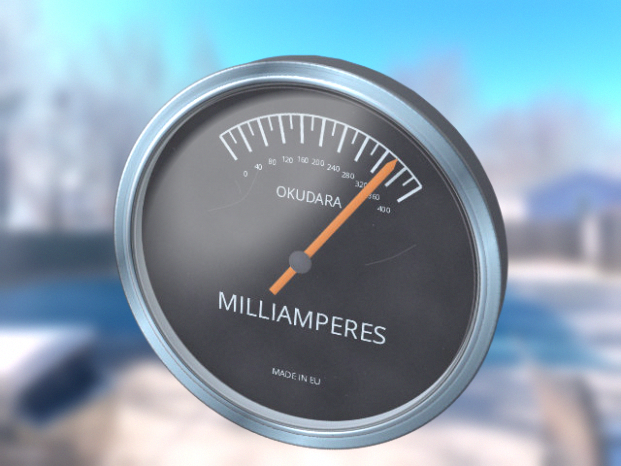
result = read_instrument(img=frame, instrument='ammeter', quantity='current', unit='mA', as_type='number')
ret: 340 mA
